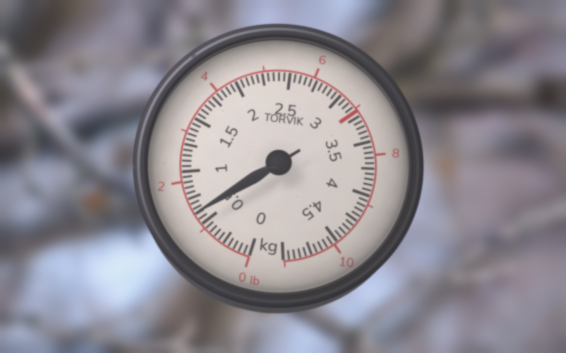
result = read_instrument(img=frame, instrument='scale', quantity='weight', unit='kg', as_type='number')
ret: 0.6 kg
